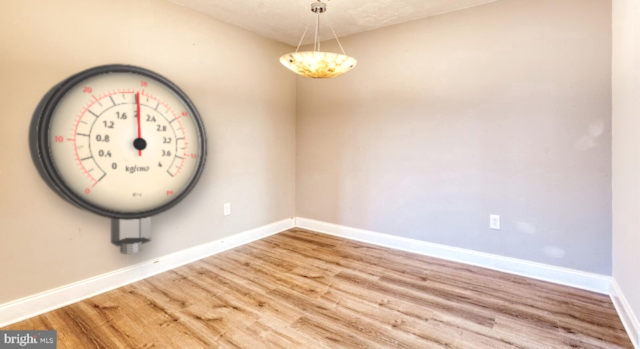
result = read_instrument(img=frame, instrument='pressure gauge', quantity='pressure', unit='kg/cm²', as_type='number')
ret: 2 kg/cm²
